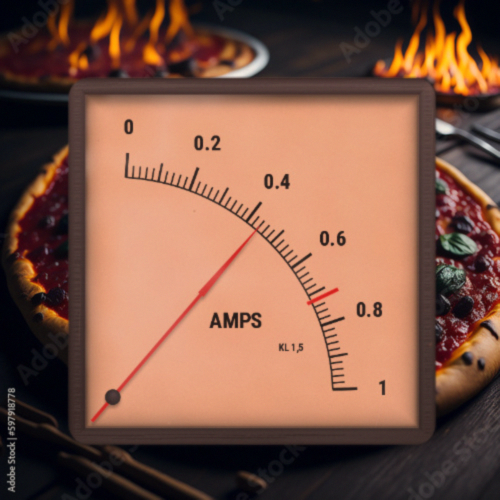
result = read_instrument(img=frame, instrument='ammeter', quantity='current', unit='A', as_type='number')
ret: 0.44 A
